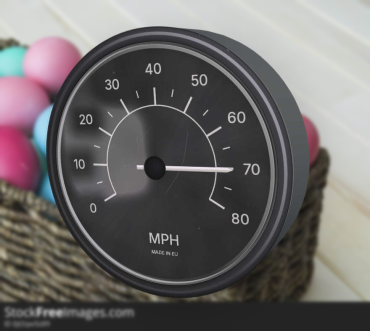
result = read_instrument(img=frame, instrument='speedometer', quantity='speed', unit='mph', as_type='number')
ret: 70 mph
